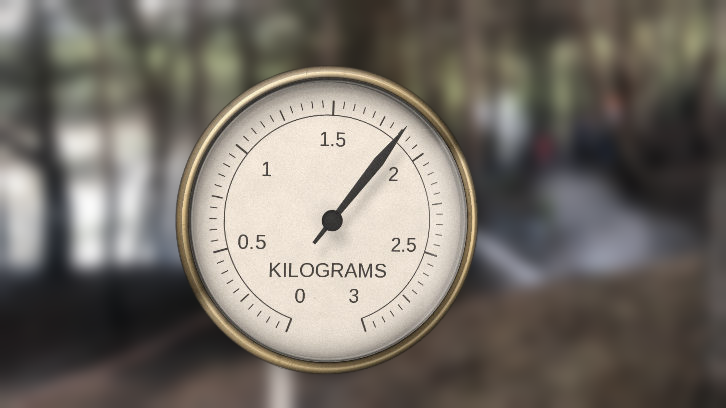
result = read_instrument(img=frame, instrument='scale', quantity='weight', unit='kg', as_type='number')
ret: 1.85 kg
